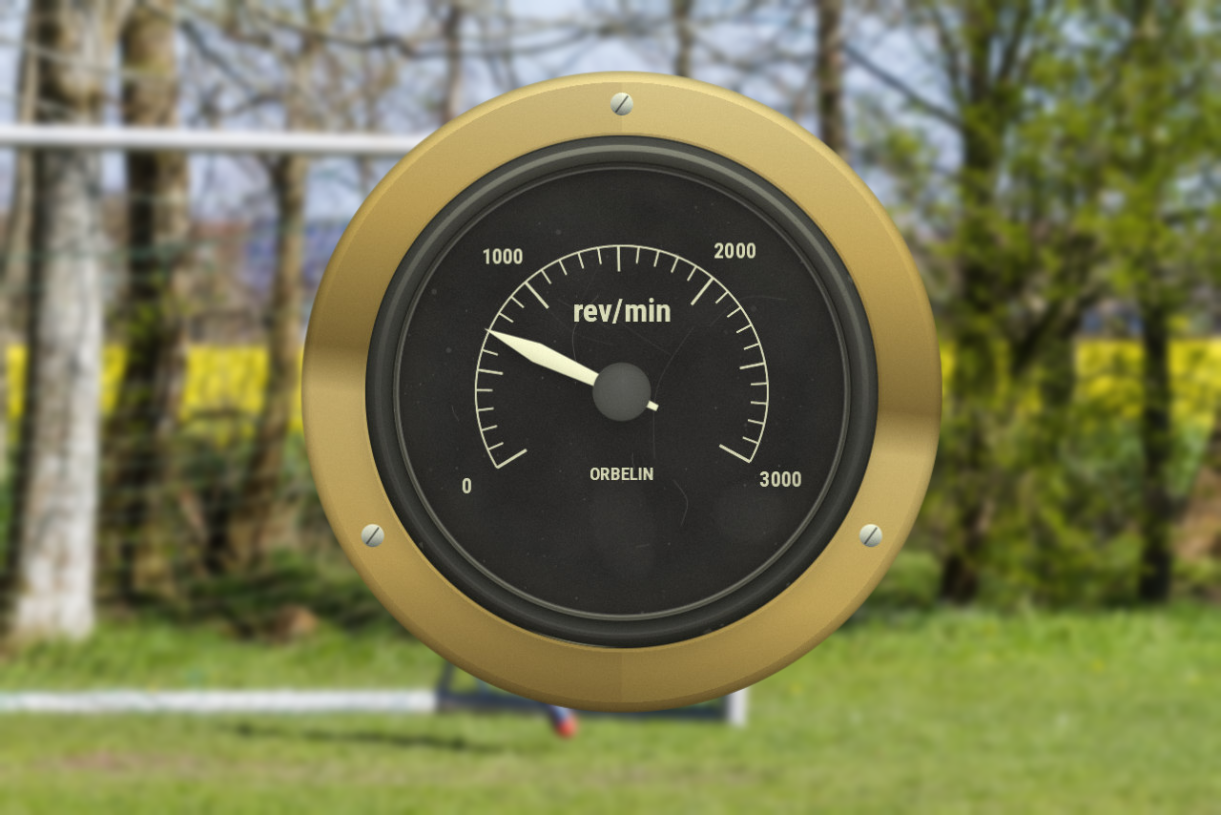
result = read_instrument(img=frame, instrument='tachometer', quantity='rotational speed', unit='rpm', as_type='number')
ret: 700 rpm
